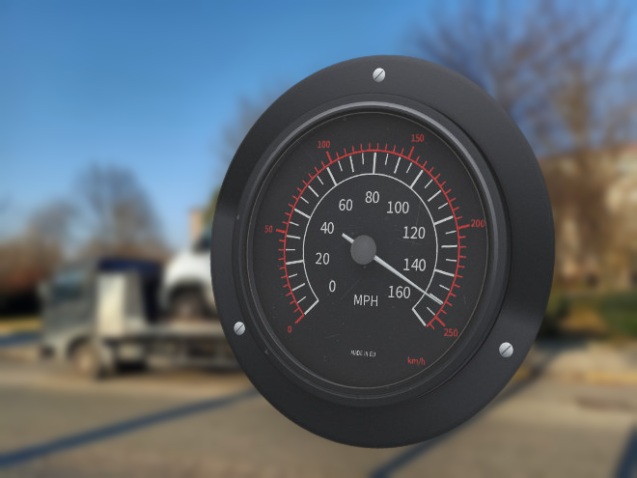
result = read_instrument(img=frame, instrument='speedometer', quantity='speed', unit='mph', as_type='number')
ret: 150 mph
